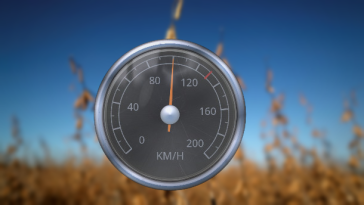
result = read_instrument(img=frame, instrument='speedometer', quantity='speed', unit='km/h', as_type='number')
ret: 100 km/h
